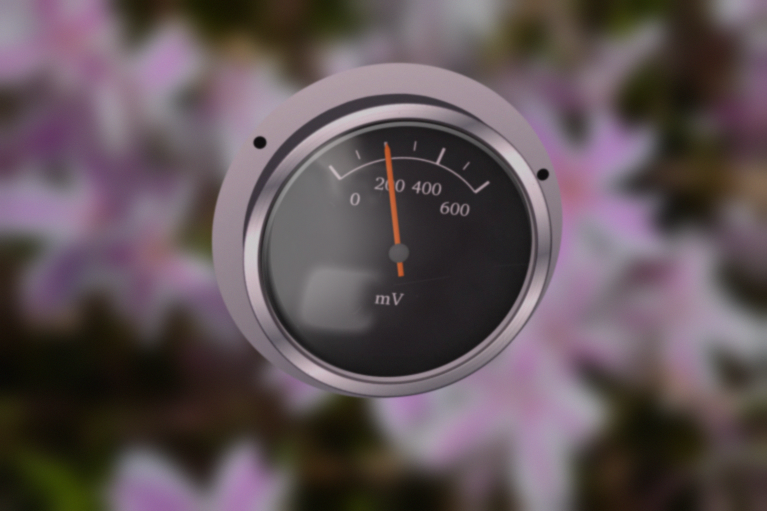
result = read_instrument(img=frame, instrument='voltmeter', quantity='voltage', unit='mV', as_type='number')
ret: 200 mV
